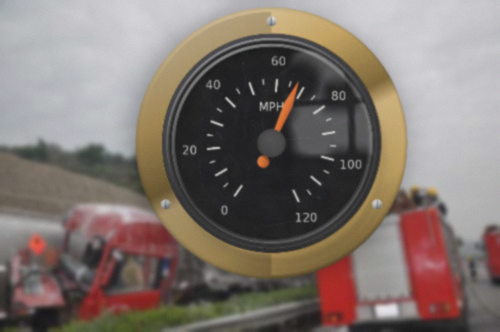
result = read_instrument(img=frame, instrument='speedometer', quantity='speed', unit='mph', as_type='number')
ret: 67.5 mph
